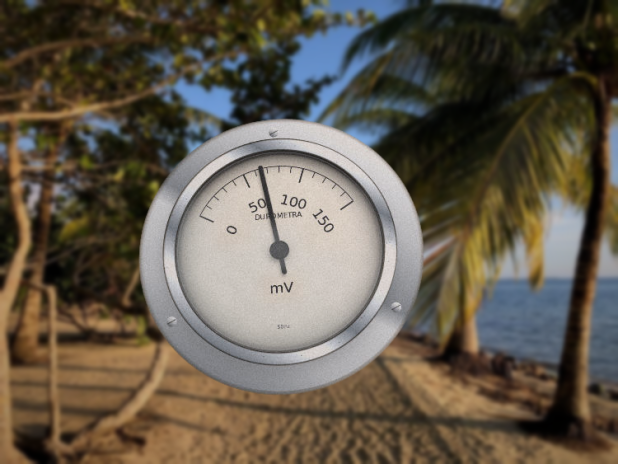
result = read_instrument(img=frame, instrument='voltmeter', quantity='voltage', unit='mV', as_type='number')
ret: 65 mV
